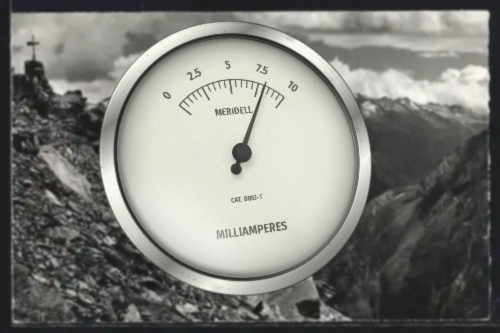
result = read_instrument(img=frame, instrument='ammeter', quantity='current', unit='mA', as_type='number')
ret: 8 mA
